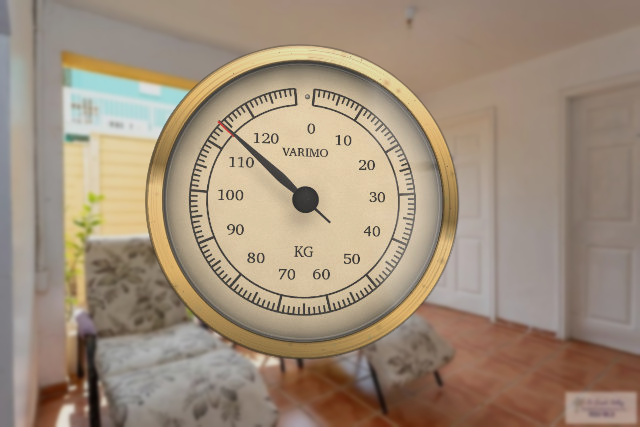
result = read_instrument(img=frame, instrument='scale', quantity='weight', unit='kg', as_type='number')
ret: 114 kg
